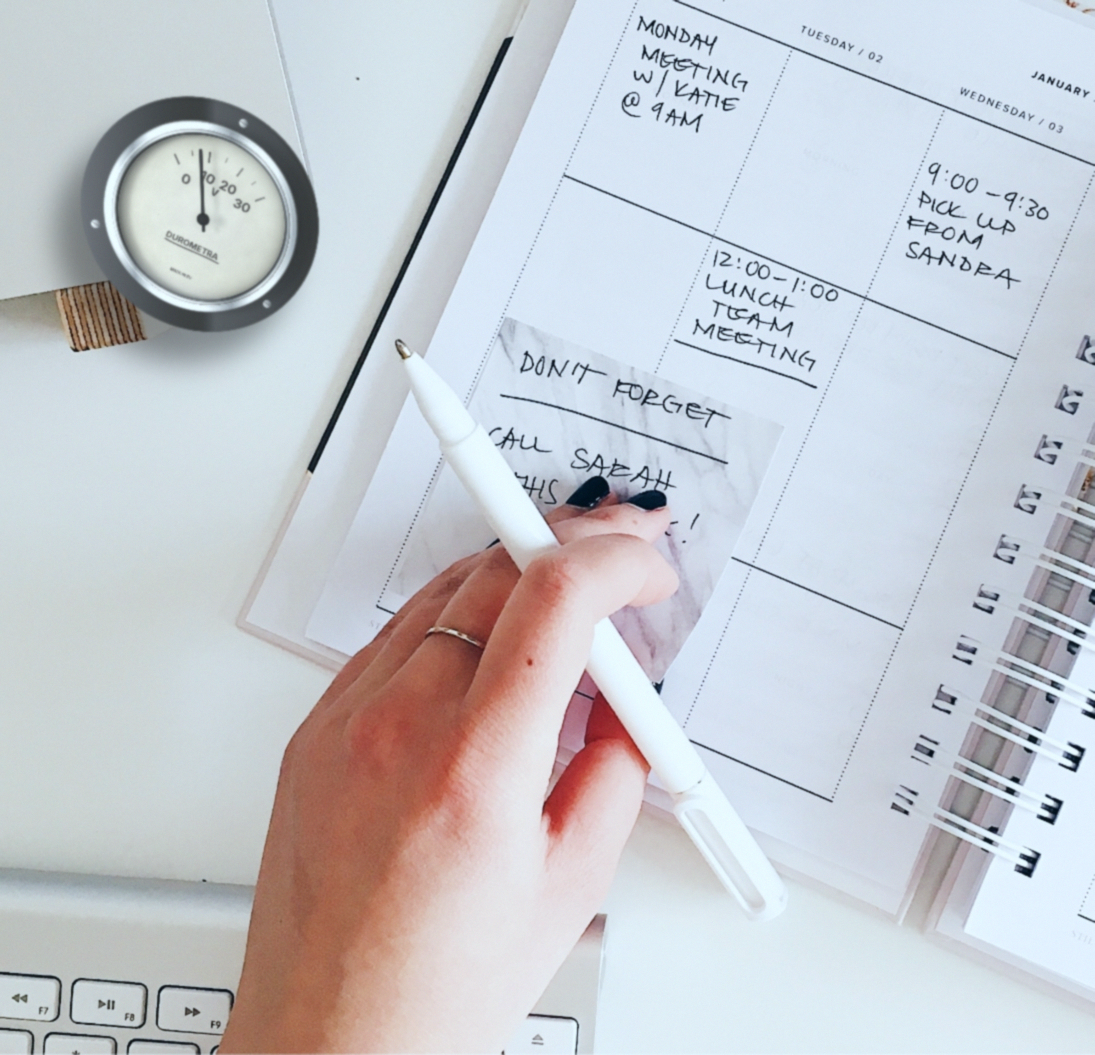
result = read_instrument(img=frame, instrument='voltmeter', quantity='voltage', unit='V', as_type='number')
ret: 7.5 V
